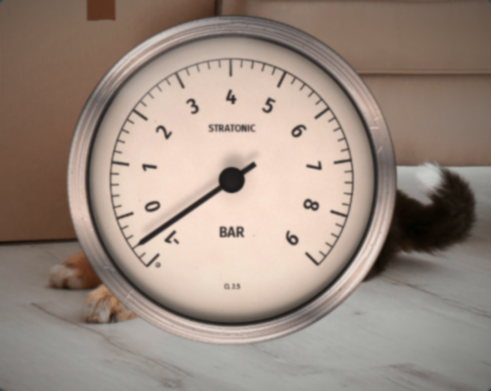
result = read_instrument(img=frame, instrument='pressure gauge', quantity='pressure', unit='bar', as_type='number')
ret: -0.6 bar
